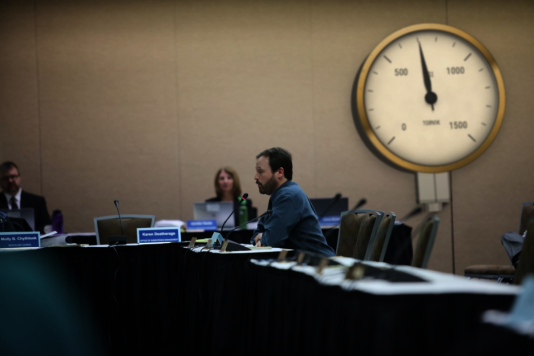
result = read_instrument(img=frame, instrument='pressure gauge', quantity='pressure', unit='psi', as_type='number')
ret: 700 psi
